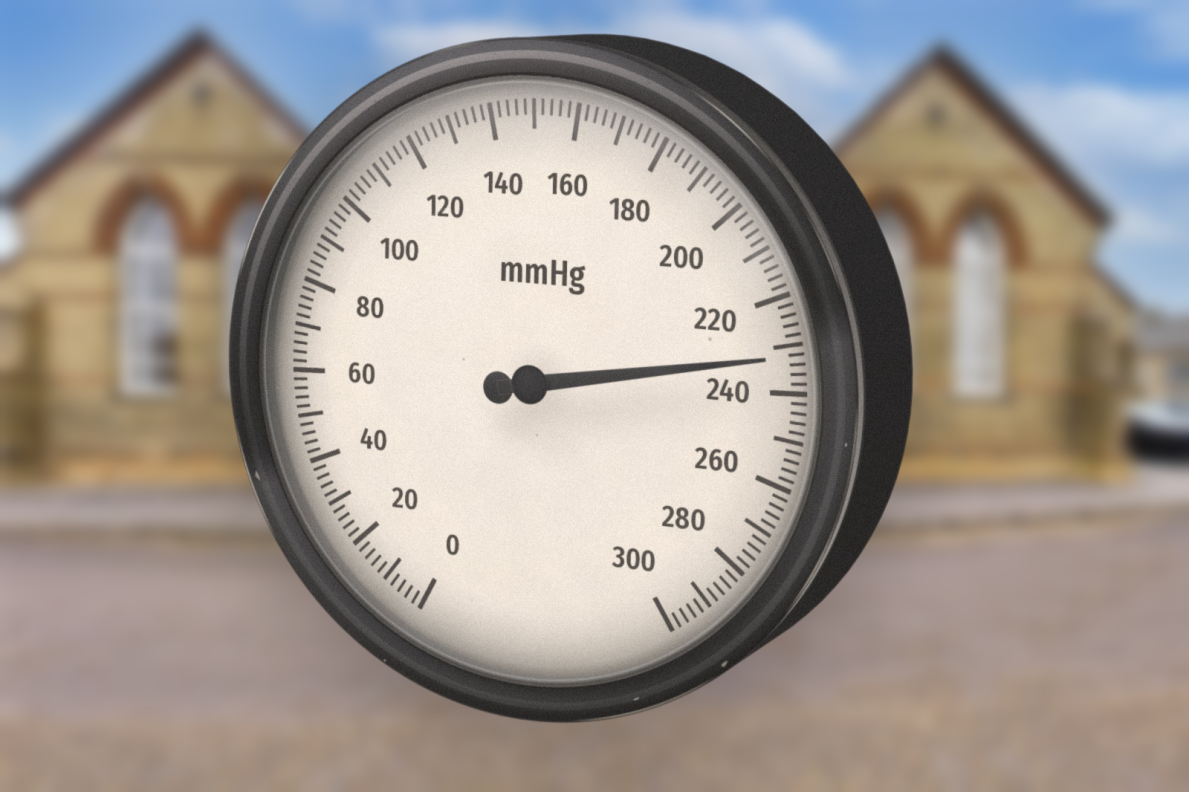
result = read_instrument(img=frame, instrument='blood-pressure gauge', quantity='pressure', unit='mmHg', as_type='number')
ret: 232 mmHg
